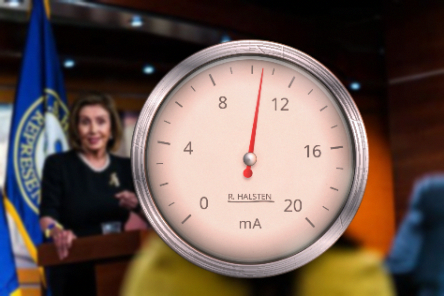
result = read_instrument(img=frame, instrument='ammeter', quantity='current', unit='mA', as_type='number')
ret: 10.5 mA
